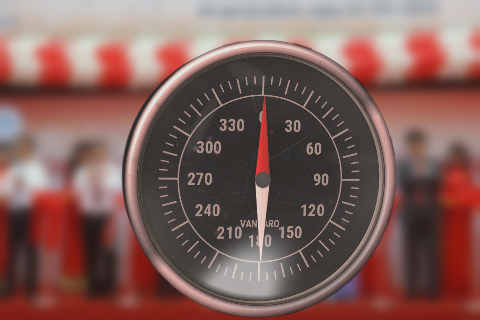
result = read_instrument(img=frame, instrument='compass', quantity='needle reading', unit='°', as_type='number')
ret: 0 °
